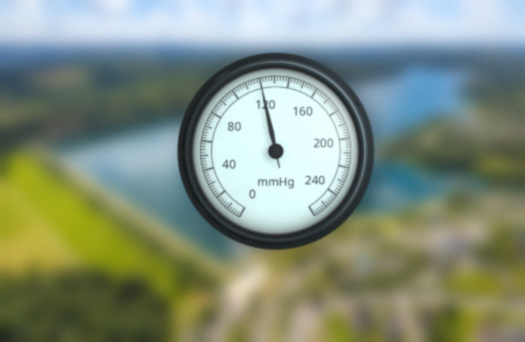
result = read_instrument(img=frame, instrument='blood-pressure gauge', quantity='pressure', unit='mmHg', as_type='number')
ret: 120 mmHg
